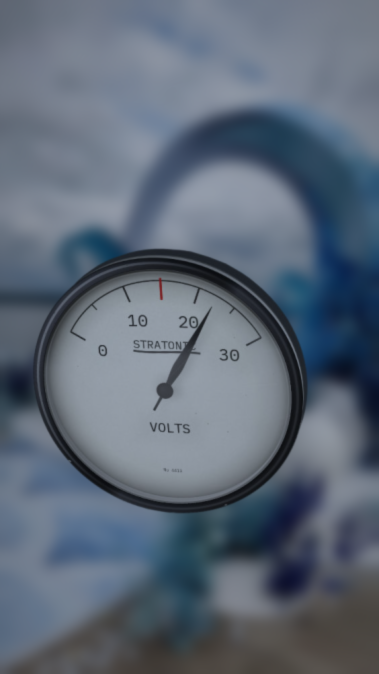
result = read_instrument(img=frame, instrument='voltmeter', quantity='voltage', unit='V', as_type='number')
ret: 22.5 V
